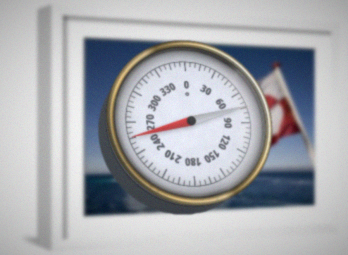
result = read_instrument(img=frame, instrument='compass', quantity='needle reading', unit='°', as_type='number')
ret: 255 °
